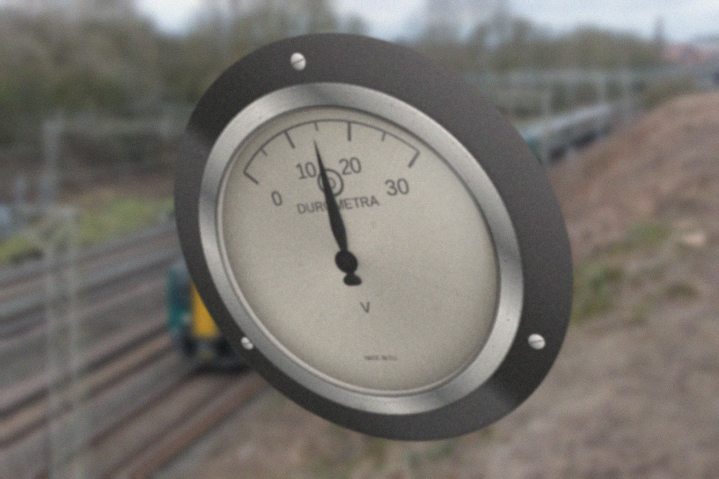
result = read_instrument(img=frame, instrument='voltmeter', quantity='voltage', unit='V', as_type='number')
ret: 15 V
